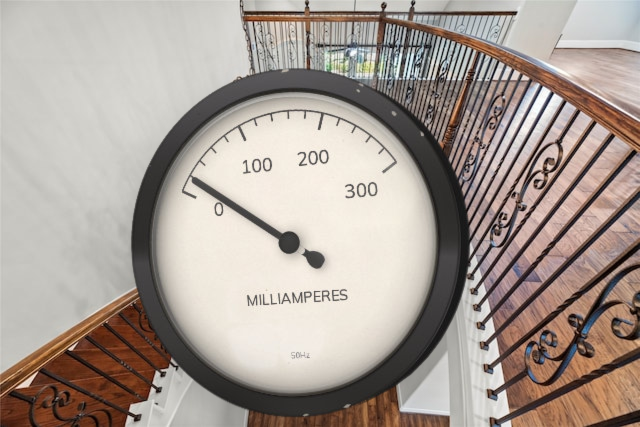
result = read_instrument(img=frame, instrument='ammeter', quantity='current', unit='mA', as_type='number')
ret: 20 mA
